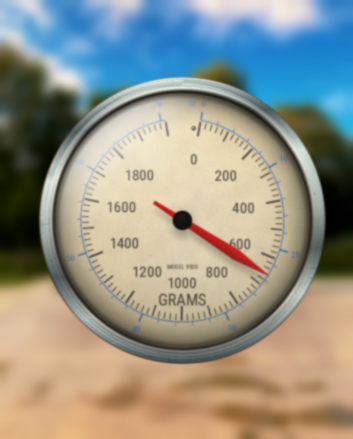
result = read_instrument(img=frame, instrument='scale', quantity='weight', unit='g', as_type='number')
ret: 660 g
